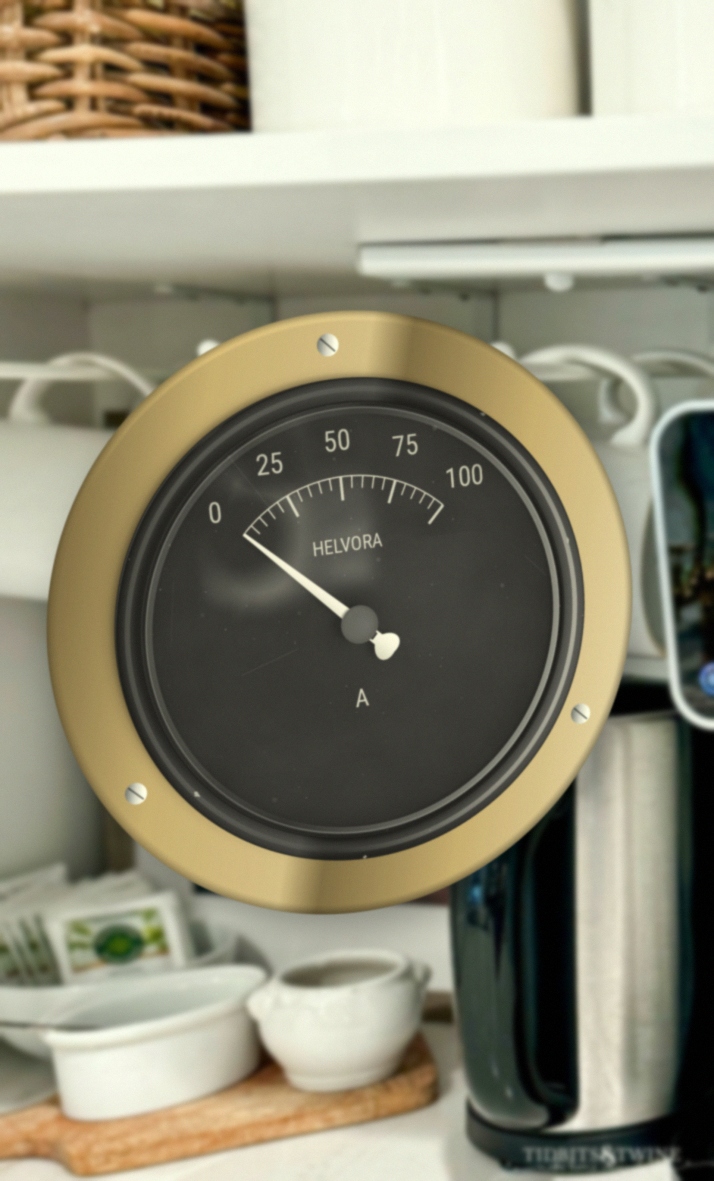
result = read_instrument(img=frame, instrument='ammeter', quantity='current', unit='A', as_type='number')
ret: 0 A
